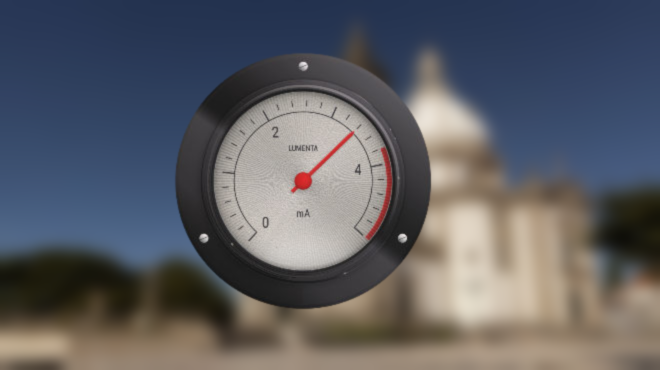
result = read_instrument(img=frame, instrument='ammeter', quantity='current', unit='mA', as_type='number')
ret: 3.4 mA
